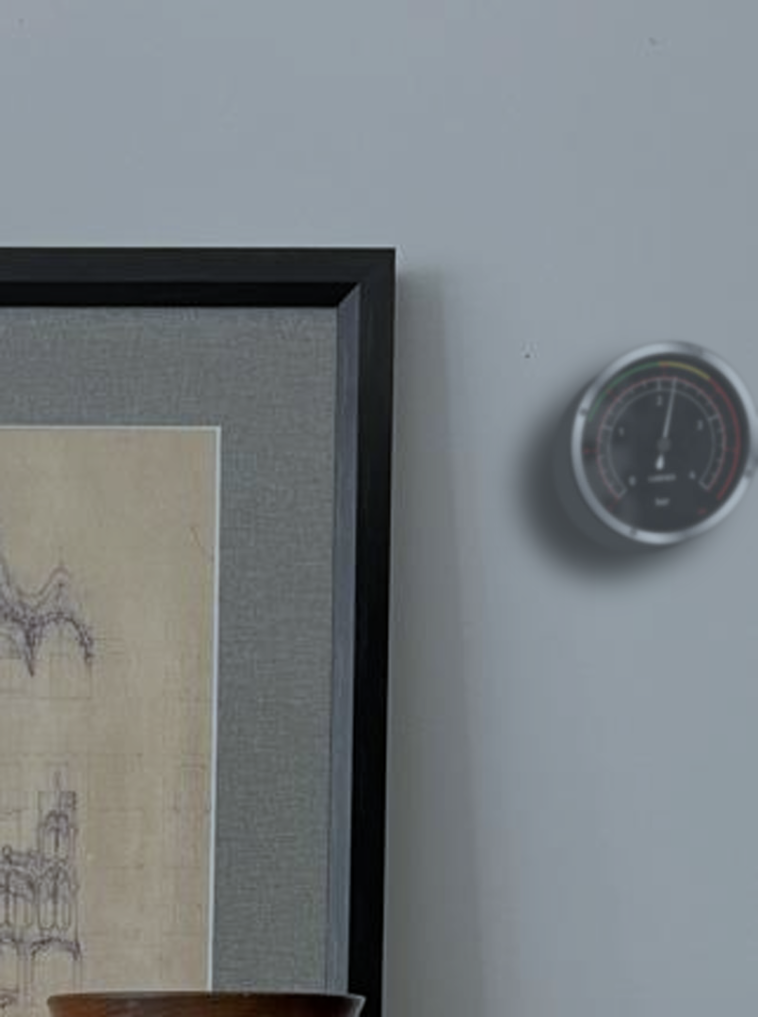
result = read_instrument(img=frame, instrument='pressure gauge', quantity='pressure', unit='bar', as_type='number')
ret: 2.2 bar
